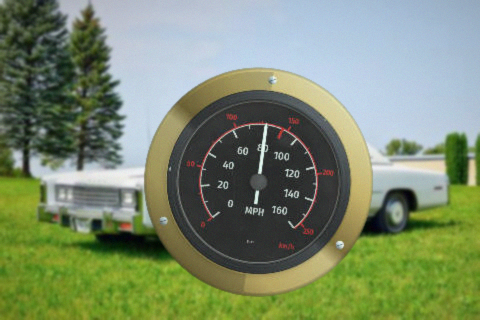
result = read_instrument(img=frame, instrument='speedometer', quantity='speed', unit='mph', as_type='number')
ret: 80 mph
